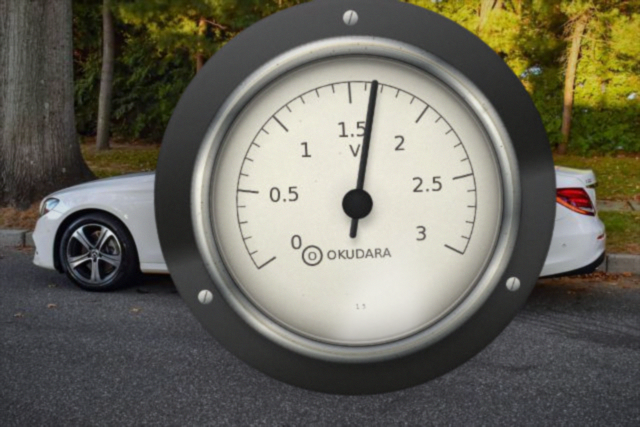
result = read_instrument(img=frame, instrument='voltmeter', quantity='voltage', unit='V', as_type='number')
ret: 1.65 V
